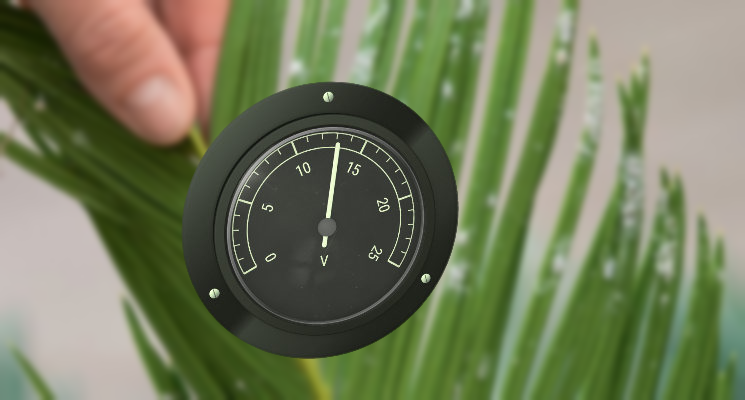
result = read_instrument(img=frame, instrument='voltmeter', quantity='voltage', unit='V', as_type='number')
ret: 13 V
